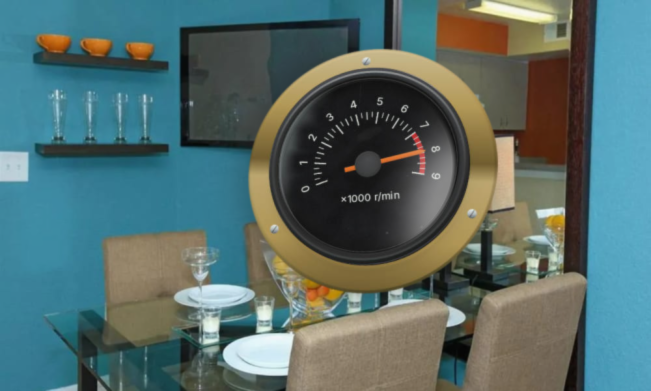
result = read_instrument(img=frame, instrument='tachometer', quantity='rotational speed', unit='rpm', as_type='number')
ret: 8000 rpm
